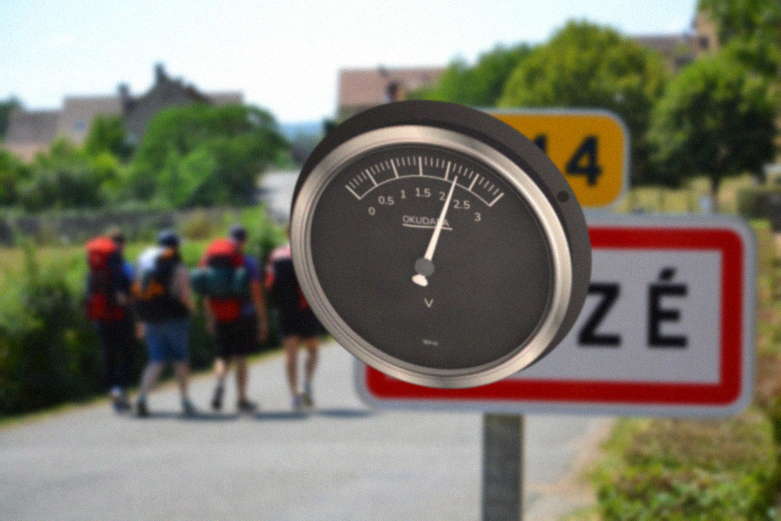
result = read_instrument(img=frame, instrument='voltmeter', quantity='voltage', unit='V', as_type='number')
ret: 2.2 V
